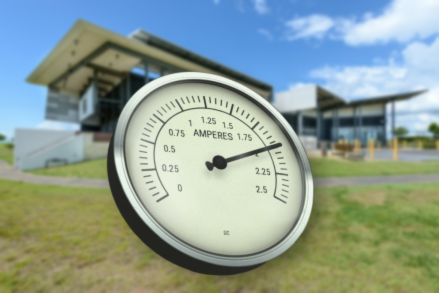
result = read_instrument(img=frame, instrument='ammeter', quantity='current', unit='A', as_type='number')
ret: 2 A
